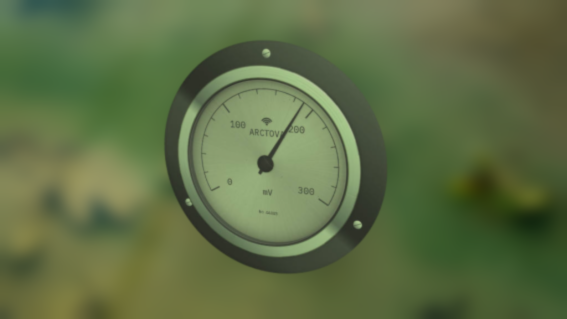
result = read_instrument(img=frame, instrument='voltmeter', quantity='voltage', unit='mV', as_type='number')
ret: 190 mV
